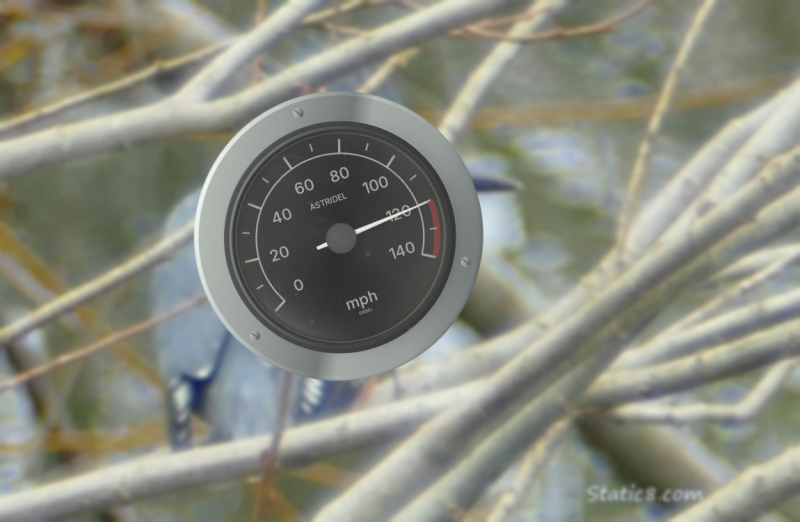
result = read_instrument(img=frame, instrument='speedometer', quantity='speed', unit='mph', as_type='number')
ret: 120 mph
